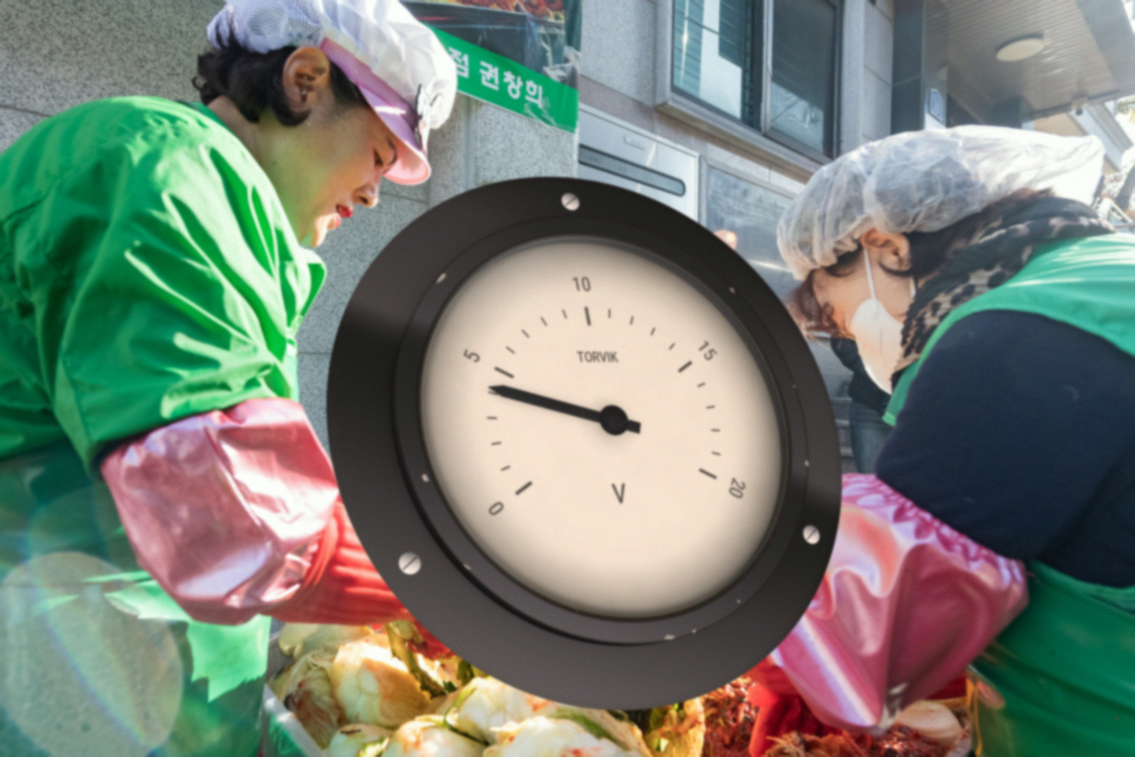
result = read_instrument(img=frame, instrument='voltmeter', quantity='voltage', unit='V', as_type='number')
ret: 4 V
